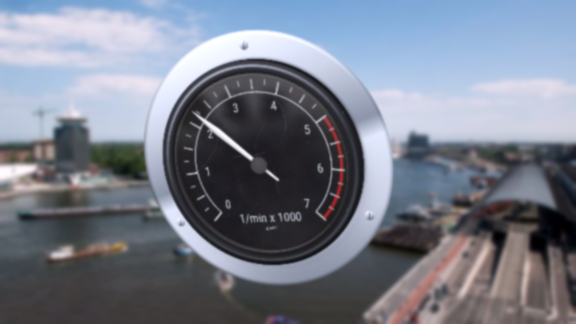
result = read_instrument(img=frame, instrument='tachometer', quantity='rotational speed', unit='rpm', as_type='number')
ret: 2250 rpm
